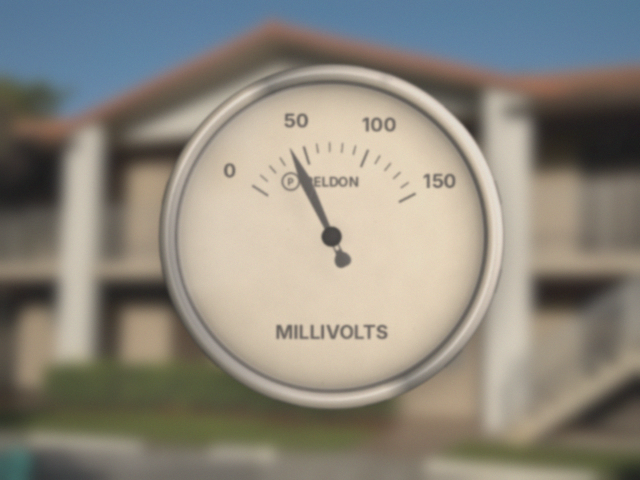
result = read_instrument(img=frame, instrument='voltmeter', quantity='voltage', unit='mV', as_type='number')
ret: 40 mV
